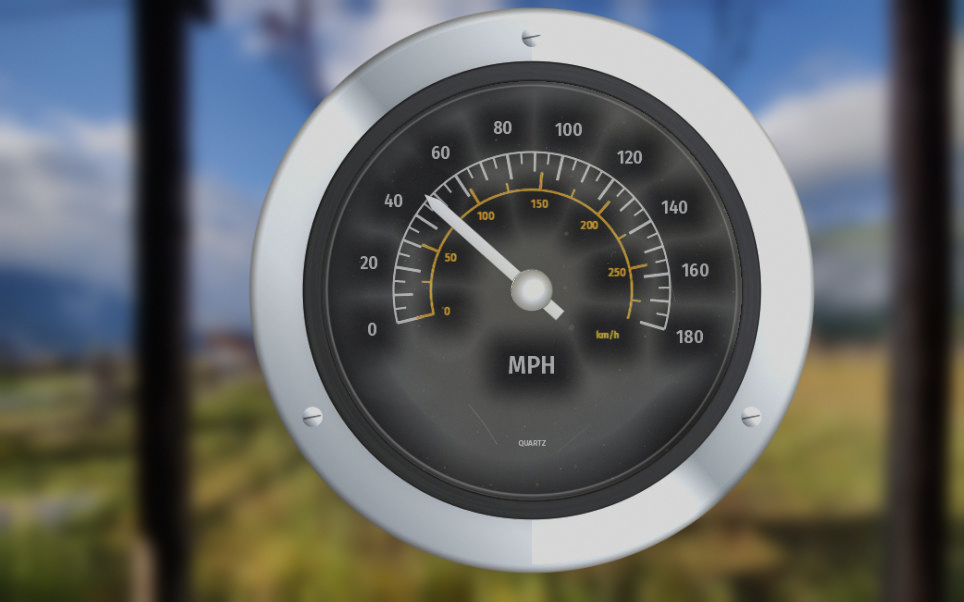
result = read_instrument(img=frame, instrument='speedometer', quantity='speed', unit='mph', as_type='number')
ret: 47.5 mph
